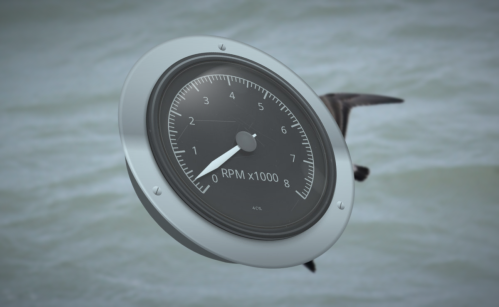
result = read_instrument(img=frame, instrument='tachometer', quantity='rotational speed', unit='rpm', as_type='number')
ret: 300 rpm
